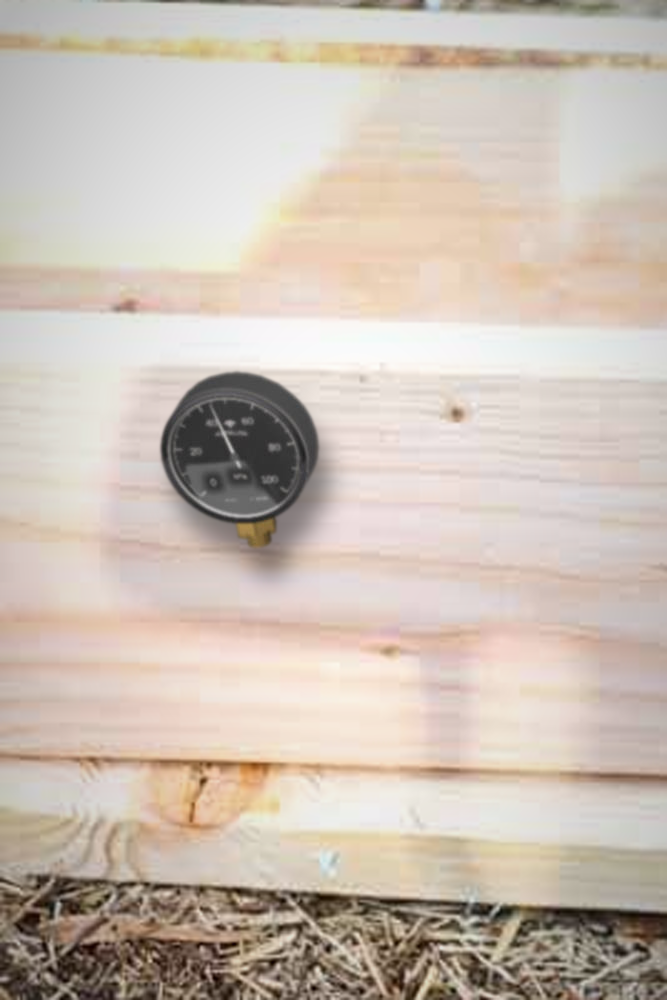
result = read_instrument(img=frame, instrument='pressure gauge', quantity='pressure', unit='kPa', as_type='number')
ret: 45 kPa
